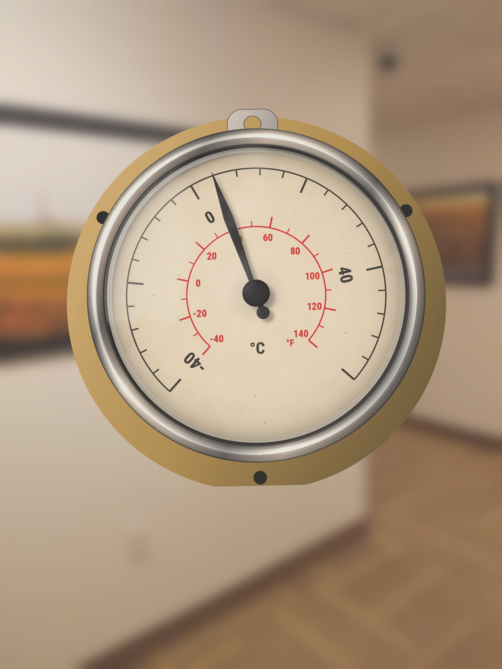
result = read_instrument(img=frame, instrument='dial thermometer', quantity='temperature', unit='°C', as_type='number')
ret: 4 °C
